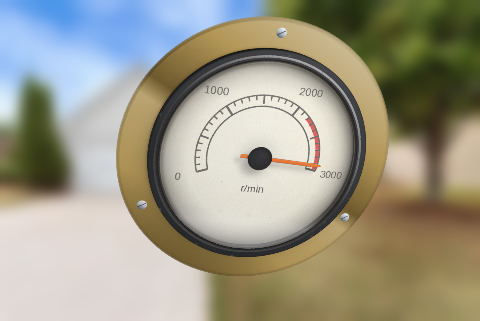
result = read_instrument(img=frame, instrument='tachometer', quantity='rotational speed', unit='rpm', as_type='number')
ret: 2900 rpm
